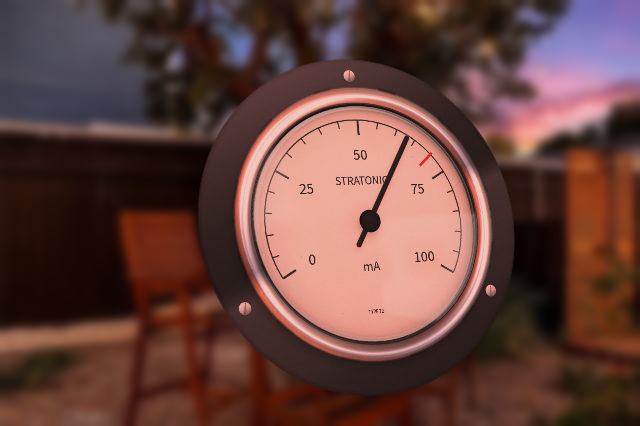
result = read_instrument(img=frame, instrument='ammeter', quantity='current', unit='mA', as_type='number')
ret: 62.5 mA
